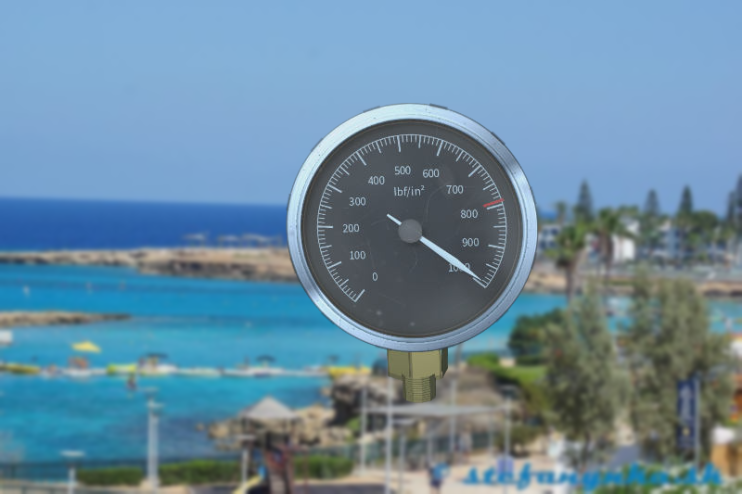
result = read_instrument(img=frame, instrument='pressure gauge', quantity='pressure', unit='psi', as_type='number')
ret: 990 psi
